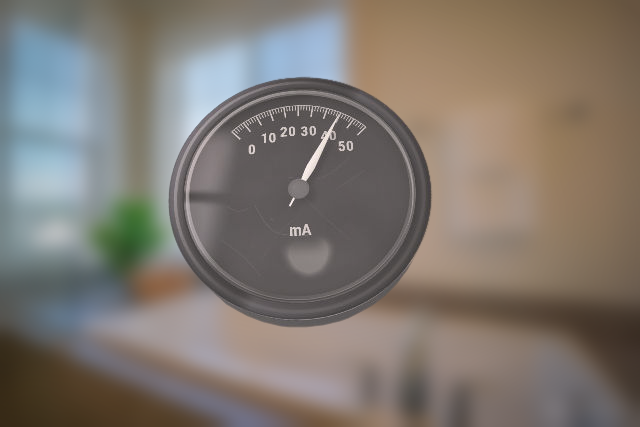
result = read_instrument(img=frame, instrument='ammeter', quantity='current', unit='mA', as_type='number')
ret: 40 mA
